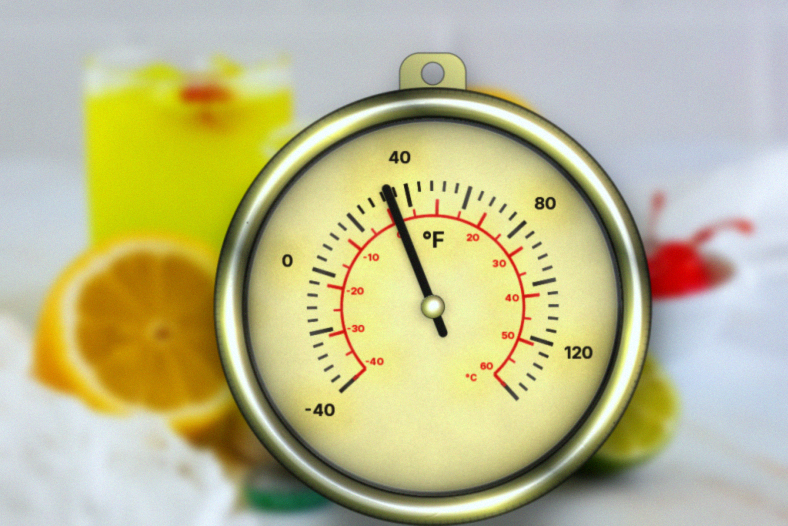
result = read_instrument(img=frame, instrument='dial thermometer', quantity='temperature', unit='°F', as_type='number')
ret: 34 °F
